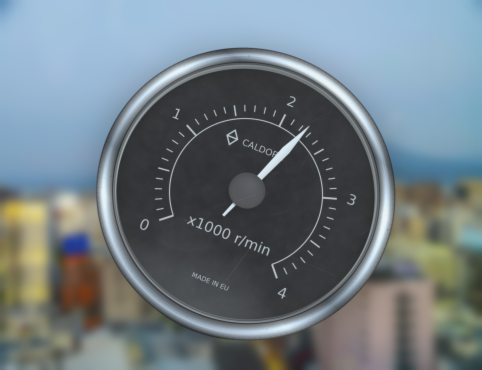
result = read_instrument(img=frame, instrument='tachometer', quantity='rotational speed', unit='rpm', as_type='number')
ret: 2250 rpm
